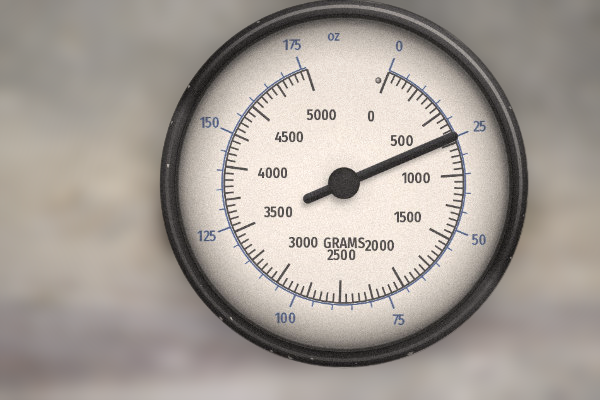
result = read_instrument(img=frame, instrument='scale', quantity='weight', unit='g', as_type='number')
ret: 700 g
